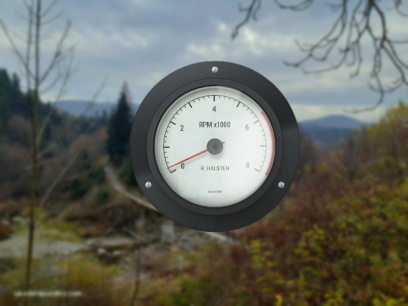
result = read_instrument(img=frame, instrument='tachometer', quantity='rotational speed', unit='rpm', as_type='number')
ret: 200 rpm
